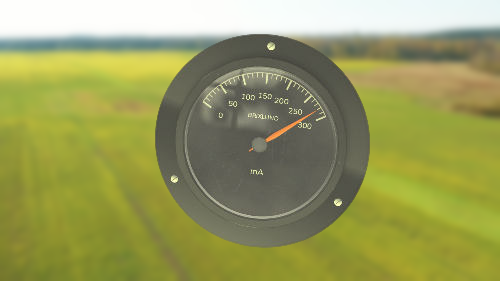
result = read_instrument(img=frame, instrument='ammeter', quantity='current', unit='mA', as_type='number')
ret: 280 mA
